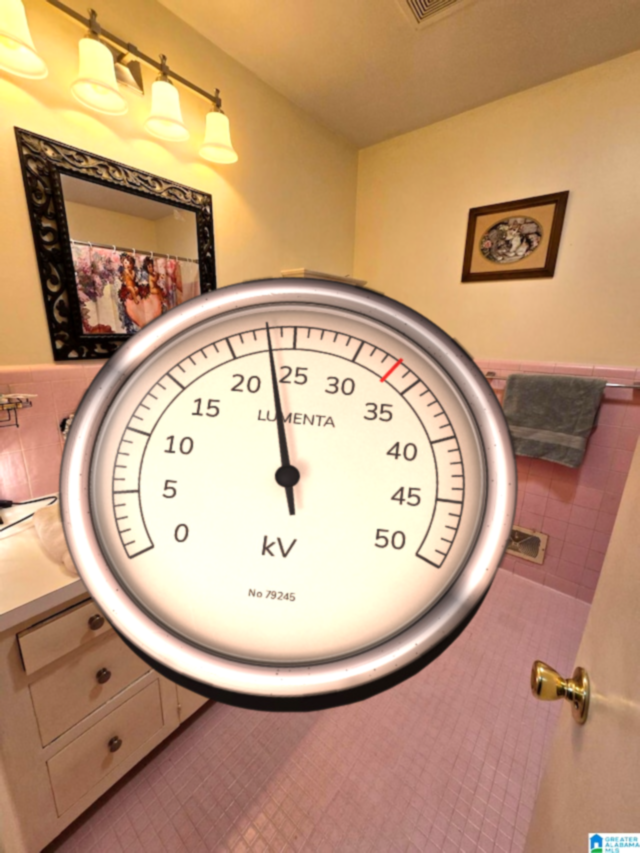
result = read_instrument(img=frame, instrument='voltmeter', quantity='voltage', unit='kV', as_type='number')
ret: 23 kV
